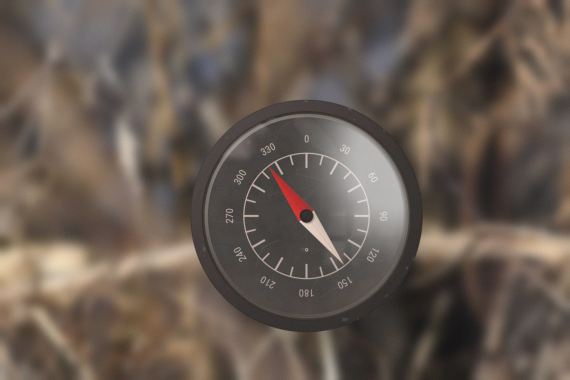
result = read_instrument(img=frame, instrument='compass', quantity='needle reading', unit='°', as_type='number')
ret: 322.5 °
